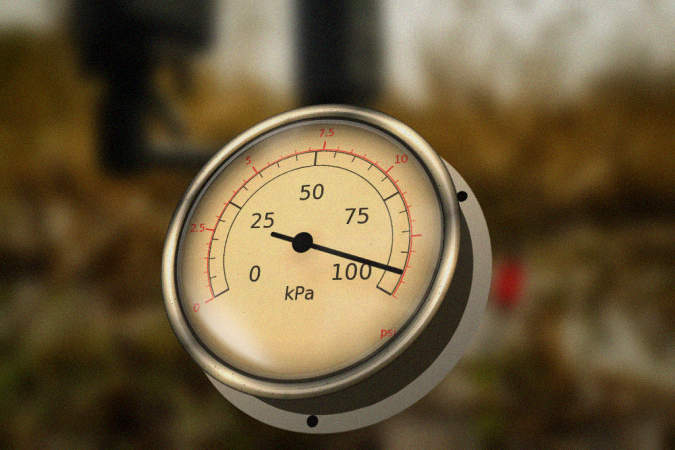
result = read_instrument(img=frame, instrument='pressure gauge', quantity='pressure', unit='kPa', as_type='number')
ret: 95 kPa
